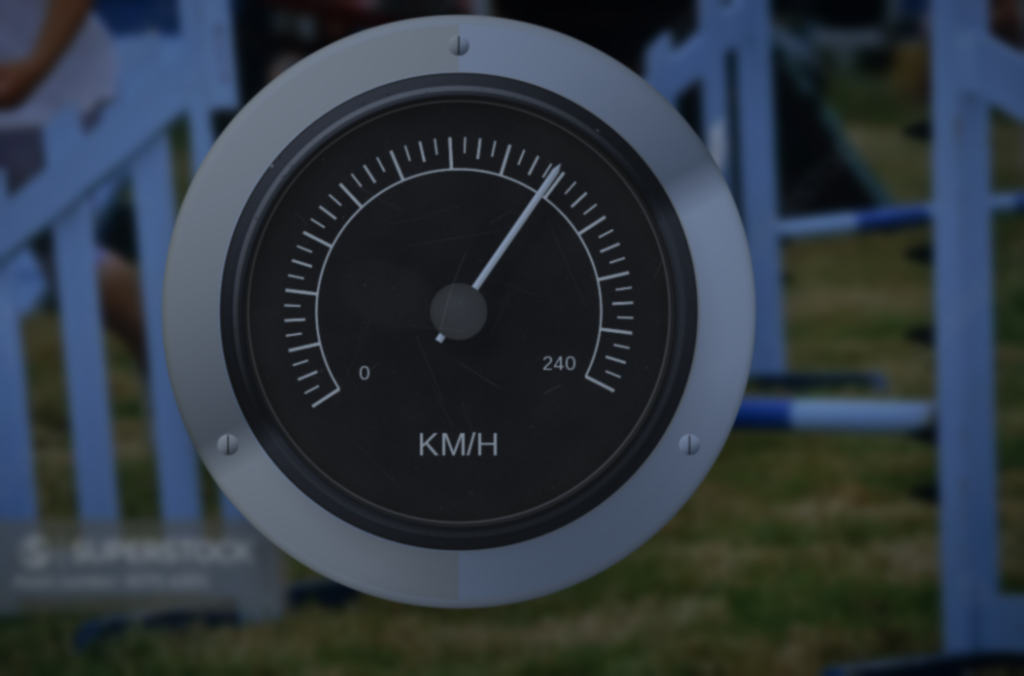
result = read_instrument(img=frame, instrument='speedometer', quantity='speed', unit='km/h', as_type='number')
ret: 157.5 km/h
